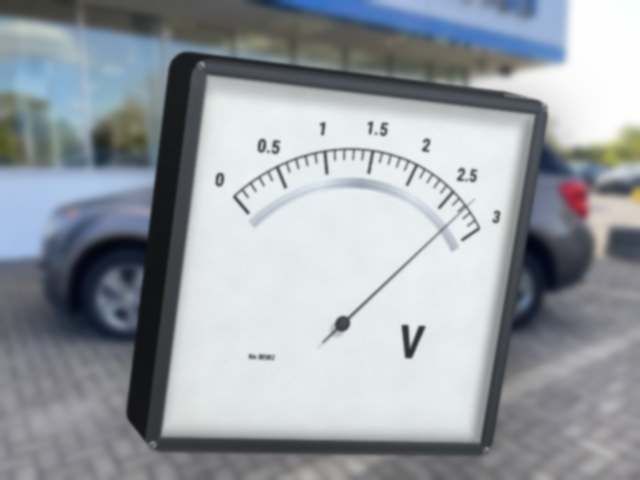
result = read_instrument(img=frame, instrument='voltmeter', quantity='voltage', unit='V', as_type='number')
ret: 2.7 V
